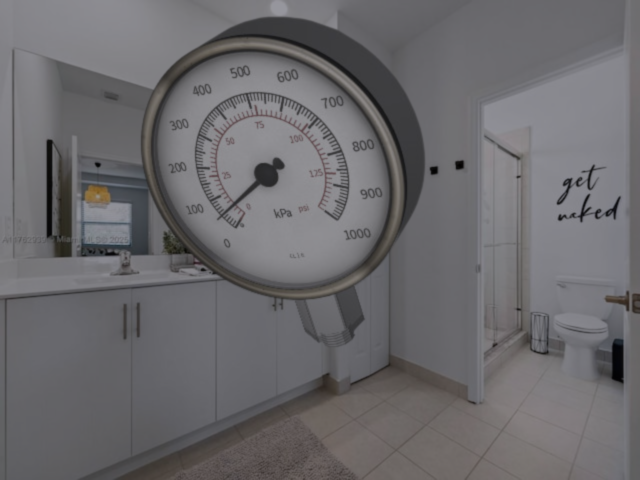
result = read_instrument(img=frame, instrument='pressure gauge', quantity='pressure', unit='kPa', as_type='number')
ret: 50 kPa
